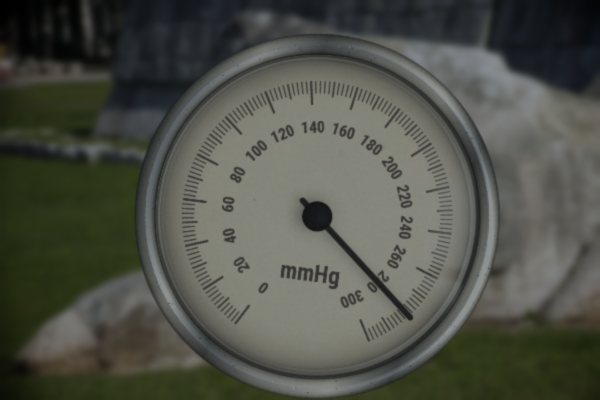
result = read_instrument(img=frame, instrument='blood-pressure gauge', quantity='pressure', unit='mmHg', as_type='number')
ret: 280 mmHg
